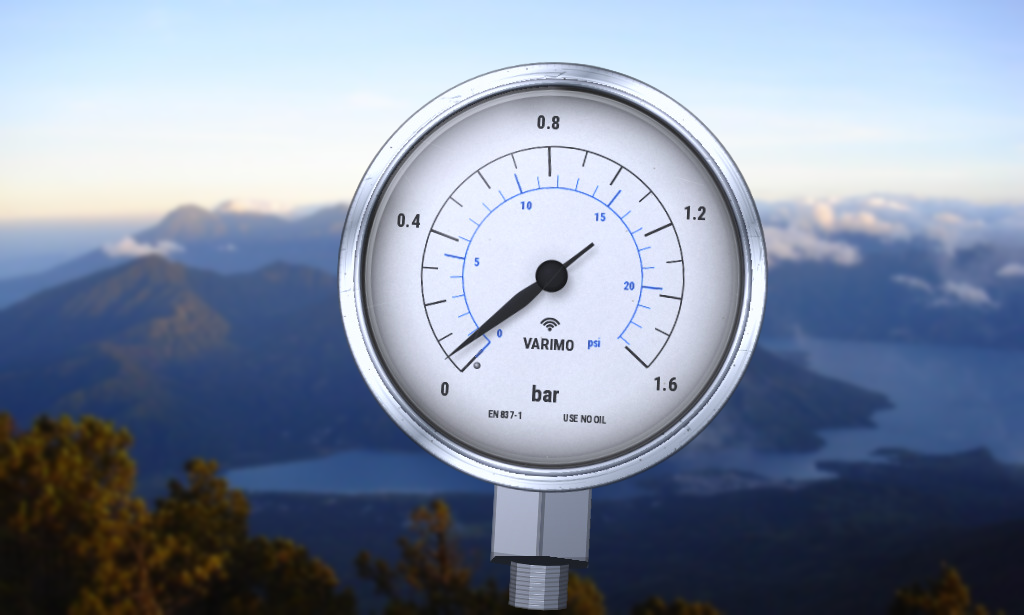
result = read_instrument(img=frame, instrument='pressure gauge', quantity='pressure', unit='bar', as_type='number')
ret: 0.05 bar
